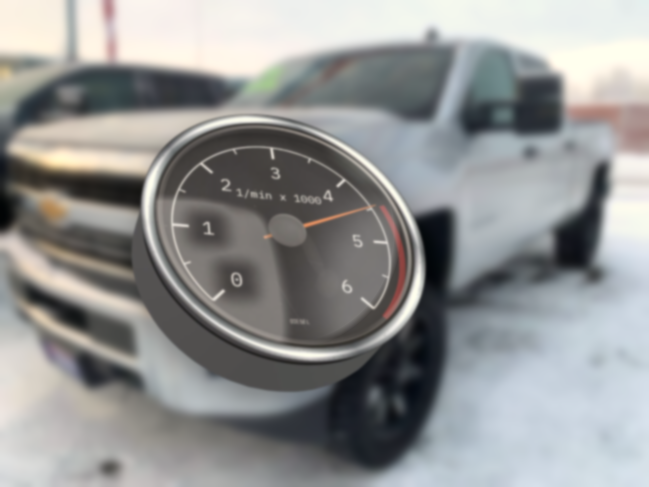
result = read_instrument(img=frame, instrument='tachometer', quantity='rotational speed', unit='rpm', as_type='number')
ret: 4500 rpm
